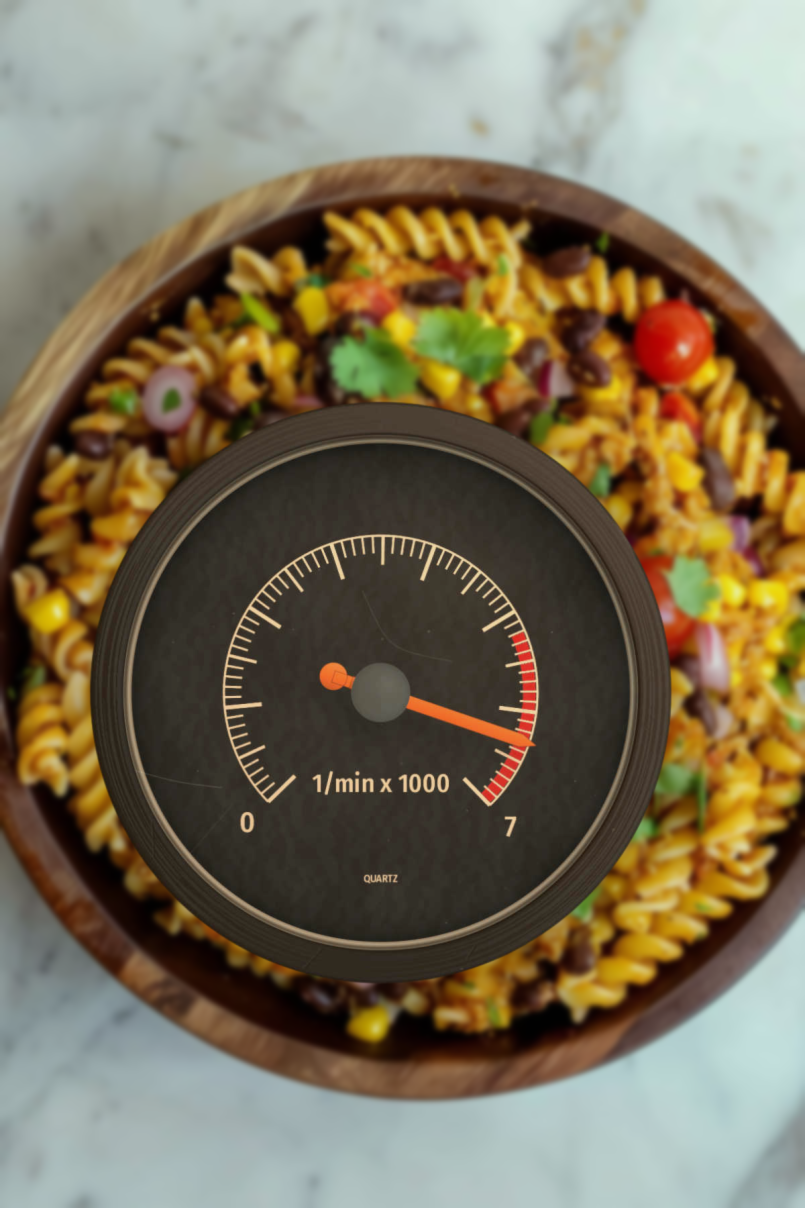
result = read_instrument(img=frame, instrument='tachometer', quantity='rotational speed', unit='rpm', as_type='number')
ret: 6300 rpm
